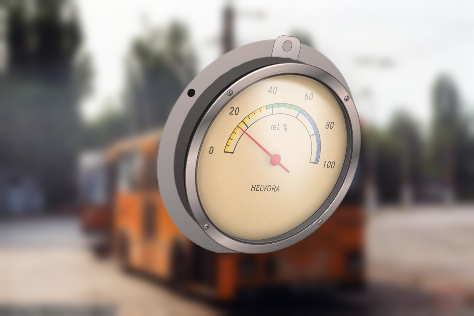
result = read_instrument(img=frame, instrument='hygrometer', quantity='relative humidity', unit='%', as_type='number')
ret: 16 %
